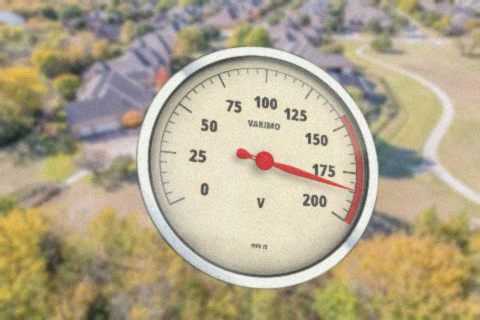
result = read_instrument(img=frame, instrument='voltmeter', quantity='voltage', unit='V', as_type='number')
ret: 185 V
